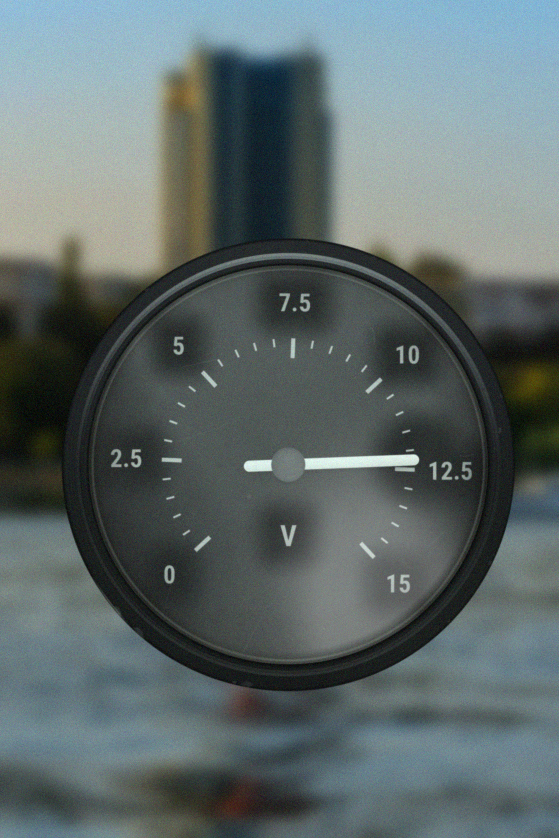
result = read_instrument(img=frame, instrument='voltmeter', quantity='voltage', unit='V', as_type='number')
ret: 12.25 V
